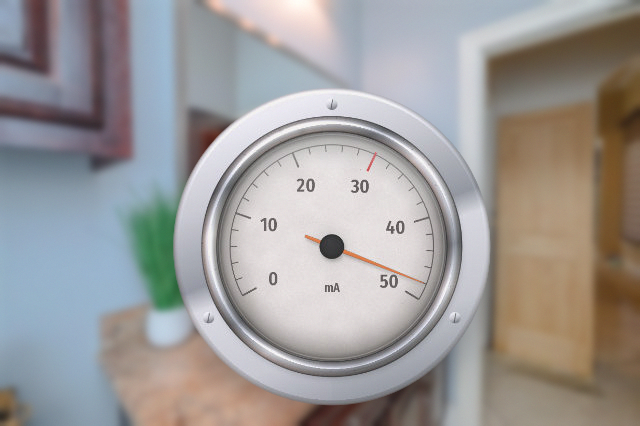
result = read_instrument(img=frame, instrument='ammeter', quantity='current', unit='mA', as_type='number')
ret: 48 mA
